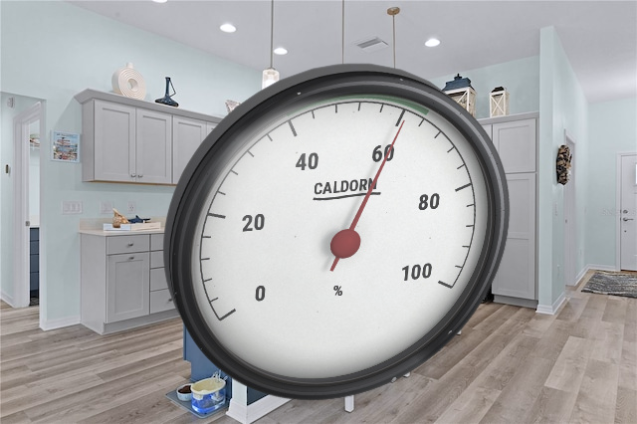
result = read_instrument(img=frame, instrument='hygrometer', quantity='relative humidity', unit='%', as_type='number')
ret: 60 %
